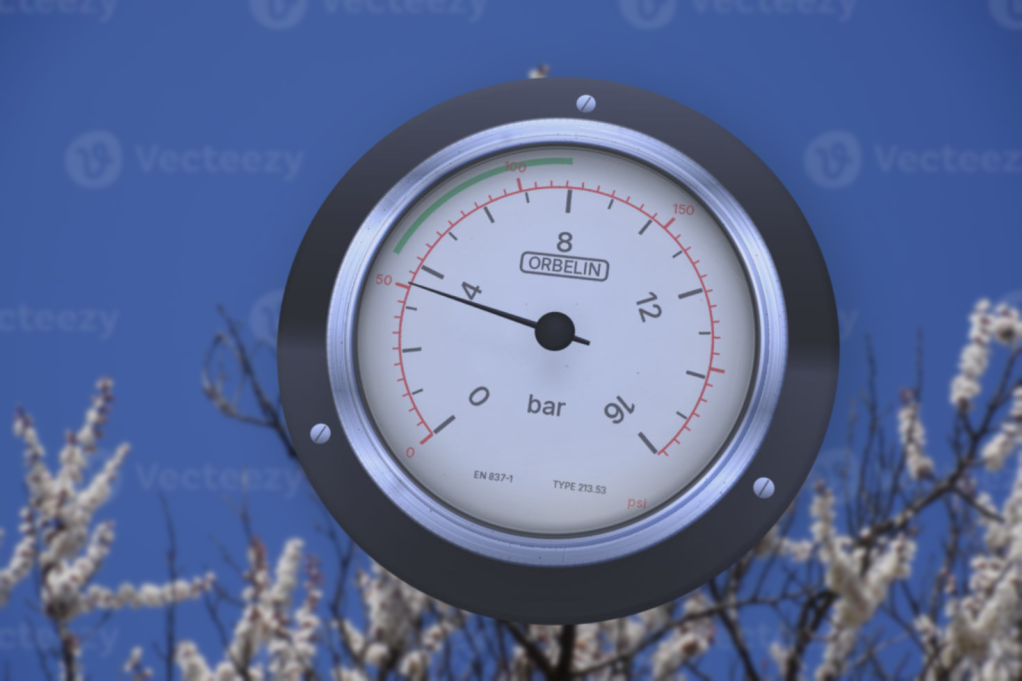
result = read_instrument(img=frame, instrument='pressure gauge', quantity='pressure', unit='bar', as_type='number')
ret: 3.5 bar
